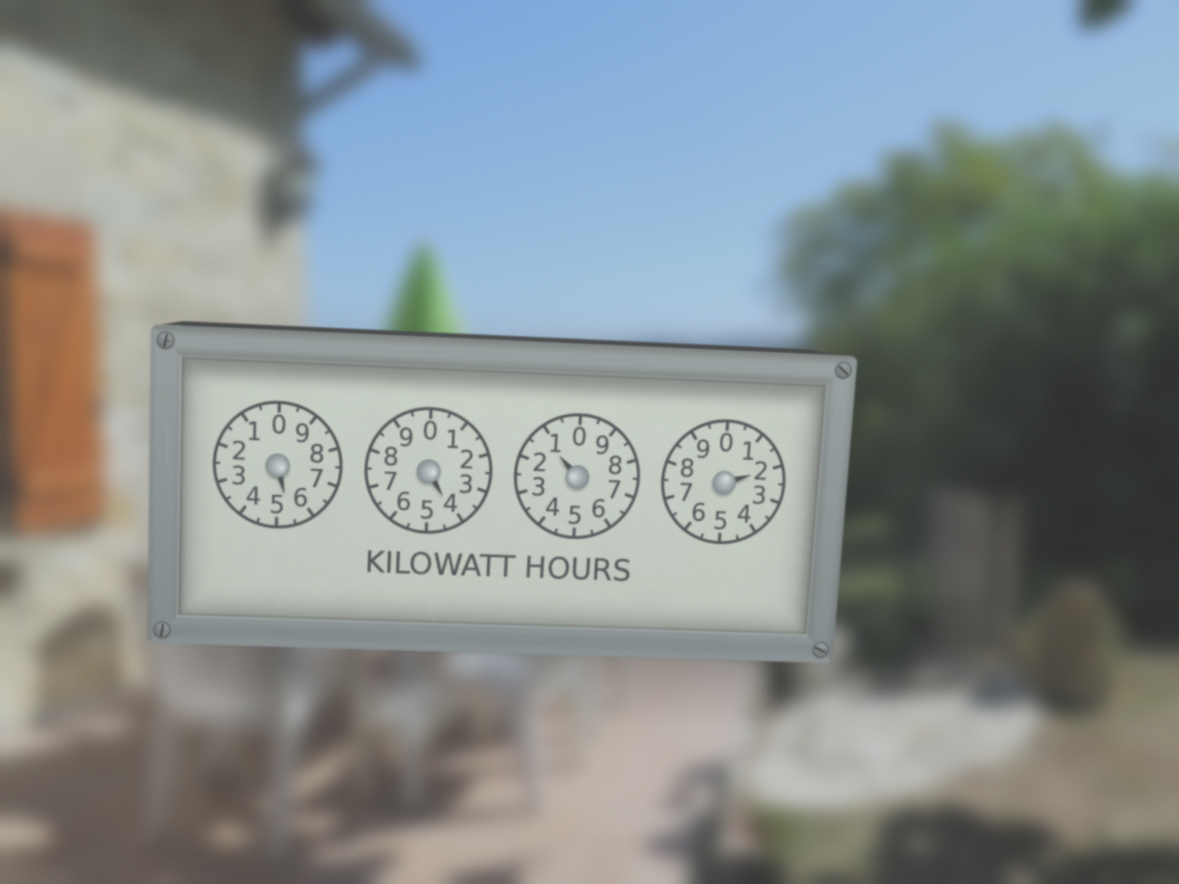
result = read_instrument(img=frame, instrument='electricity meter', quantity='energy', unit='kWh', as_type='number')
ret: 5412 kWh
